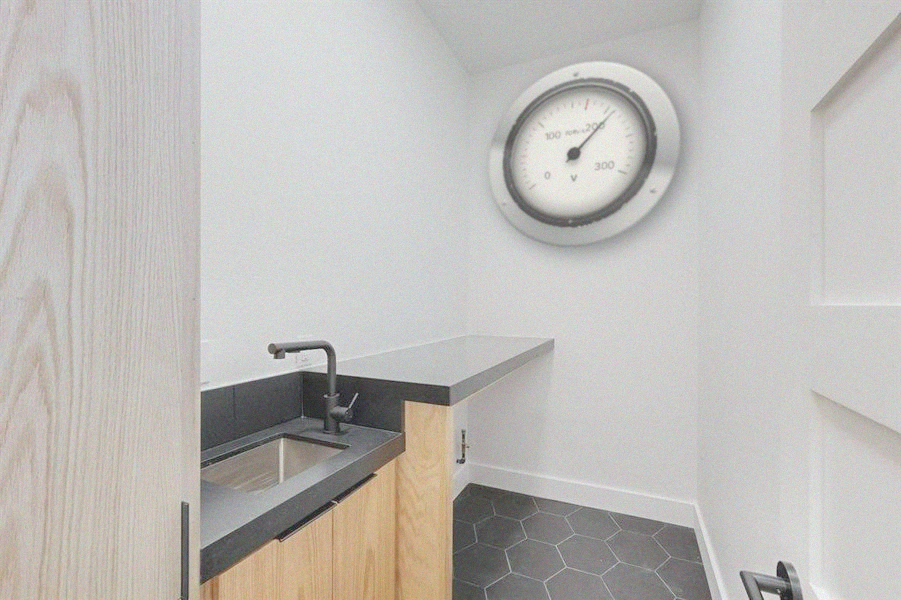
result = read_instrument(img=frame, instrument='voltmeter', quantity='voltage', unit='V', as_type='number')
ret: 210 V
